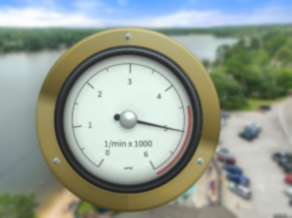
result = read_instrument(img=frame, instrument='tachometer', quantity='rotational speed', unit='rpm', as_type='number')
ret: 5000 rpm
